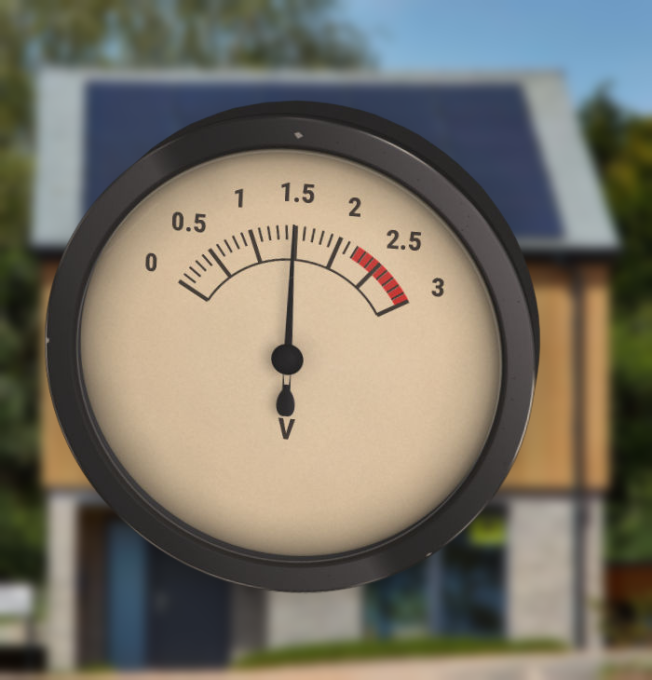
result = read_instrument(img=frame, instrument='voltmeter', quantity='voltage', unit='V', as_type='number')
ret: 1.5 V
